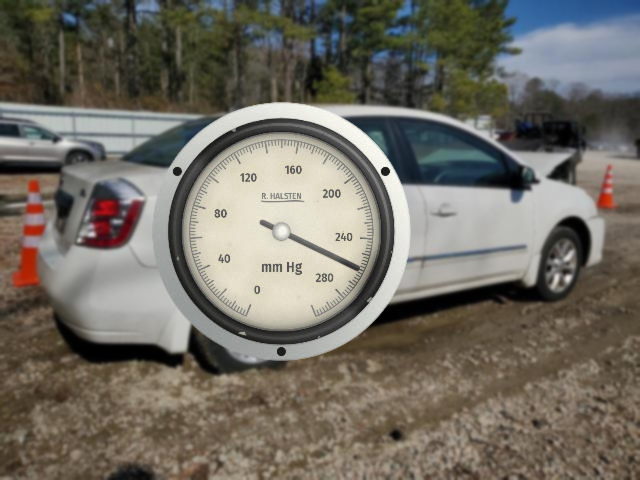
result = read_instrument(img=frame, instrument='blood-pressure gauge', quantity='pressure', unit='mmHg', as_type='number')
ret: 260 mmHg
